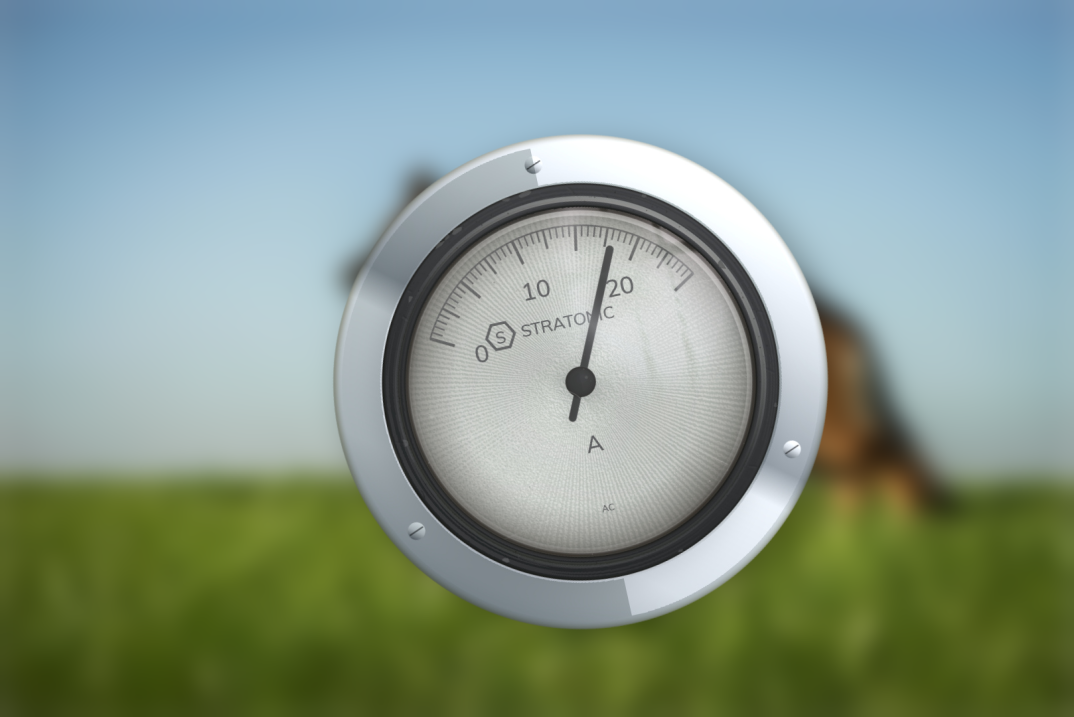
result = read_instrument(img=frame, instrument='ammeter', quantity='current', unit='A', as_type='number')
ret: 18 A
